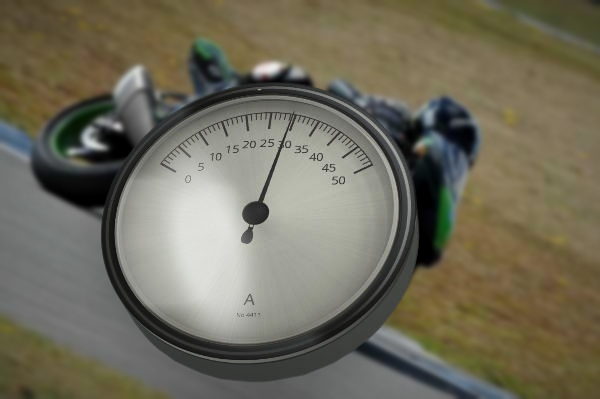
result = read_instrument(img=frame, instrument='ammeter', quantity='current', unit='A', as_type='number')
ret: 30 A
